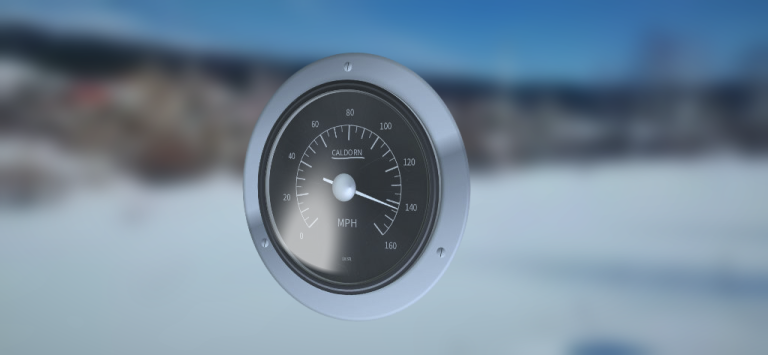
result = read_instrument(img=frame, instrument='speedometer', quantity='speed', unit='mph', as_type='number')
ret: 142.5 mph
